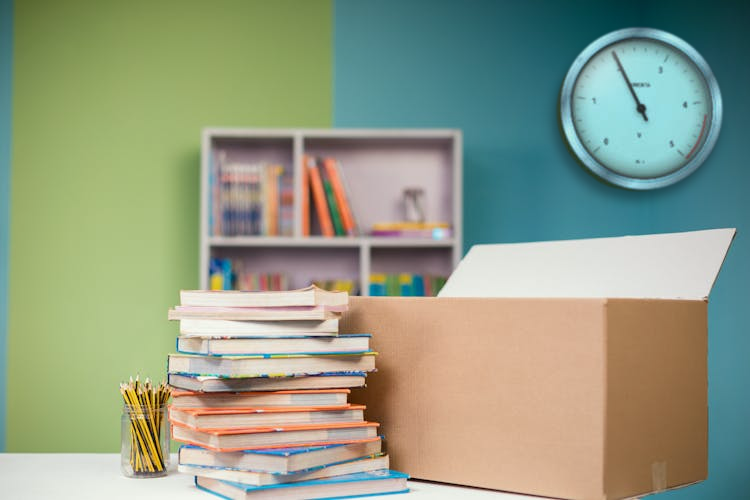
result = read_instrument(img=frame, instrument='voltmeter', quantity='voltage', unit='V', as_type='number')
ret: 2 V
